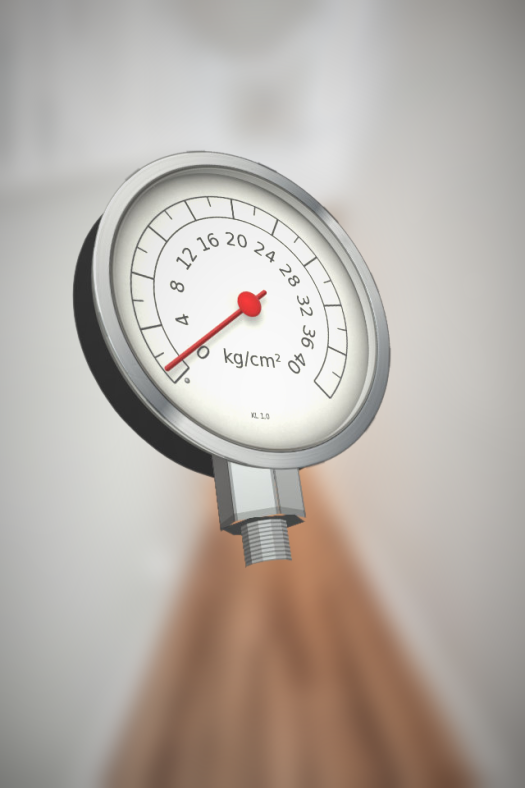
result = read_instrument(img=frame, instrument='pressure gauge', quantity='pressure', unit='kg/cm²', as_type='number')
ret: 1 kg/cm²
